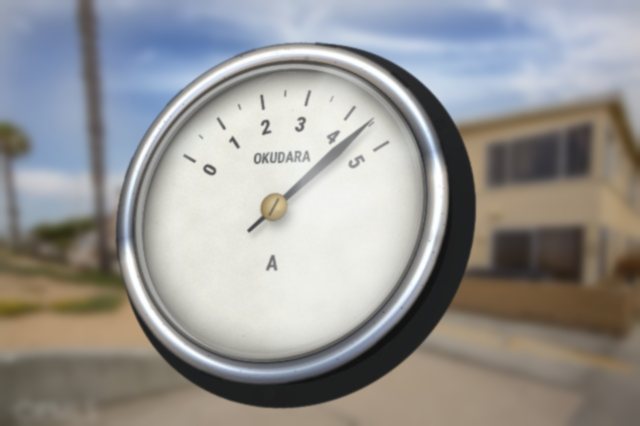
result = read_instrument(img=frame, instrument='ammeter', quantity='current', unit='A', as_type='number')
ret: 4.5 A
